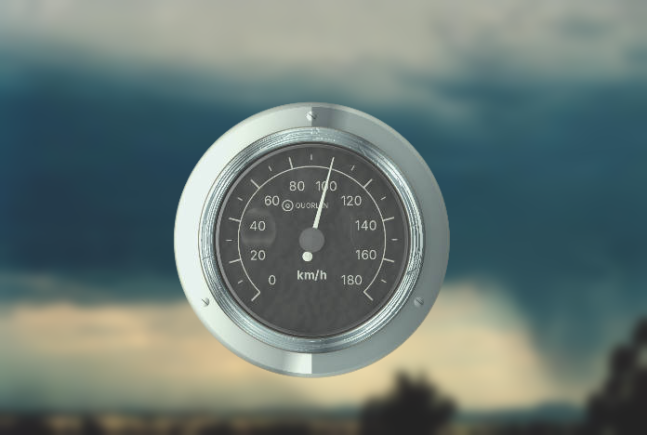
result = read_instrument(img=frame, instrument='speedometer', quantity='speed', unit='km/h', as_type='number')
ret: 100 km/h
